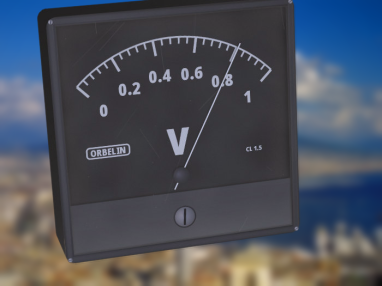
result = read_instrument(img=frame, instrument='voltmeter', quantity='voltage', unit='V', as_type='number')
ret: 0.8 V
